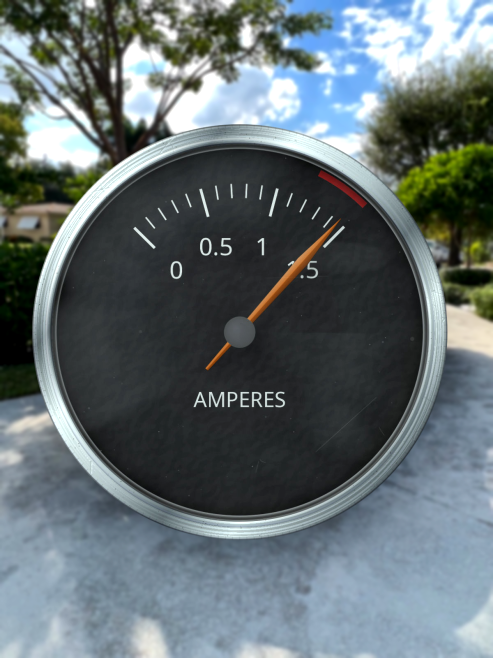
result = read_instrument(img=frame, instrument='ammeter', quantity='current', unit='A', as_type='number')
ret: 1.45 A
